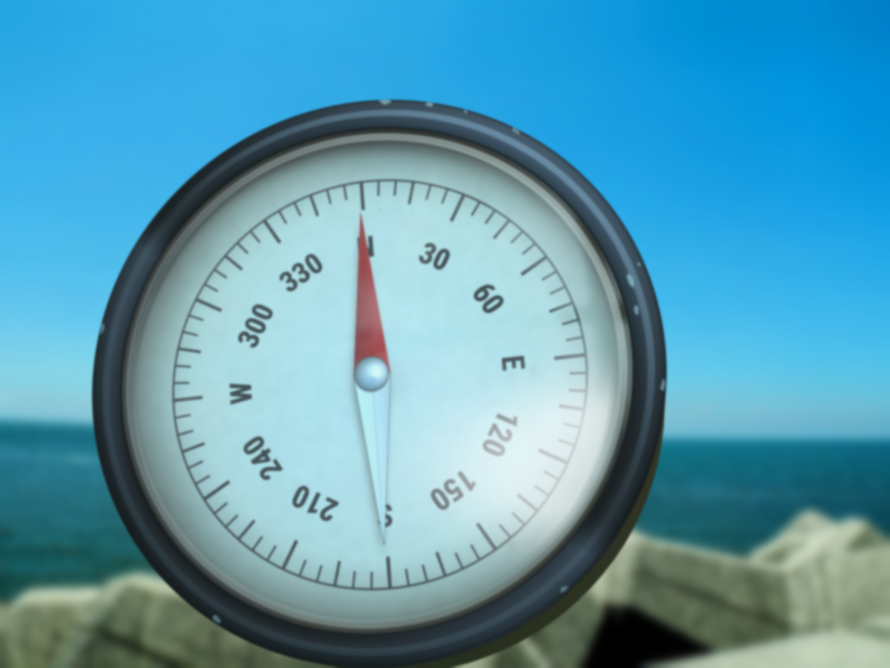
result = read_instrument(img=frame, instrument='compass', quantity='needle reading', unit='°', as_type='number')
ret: 0 °
